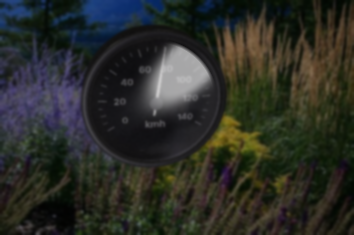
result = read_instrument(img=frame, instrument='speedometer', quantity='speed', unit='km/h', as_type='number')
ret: 75 km/h
